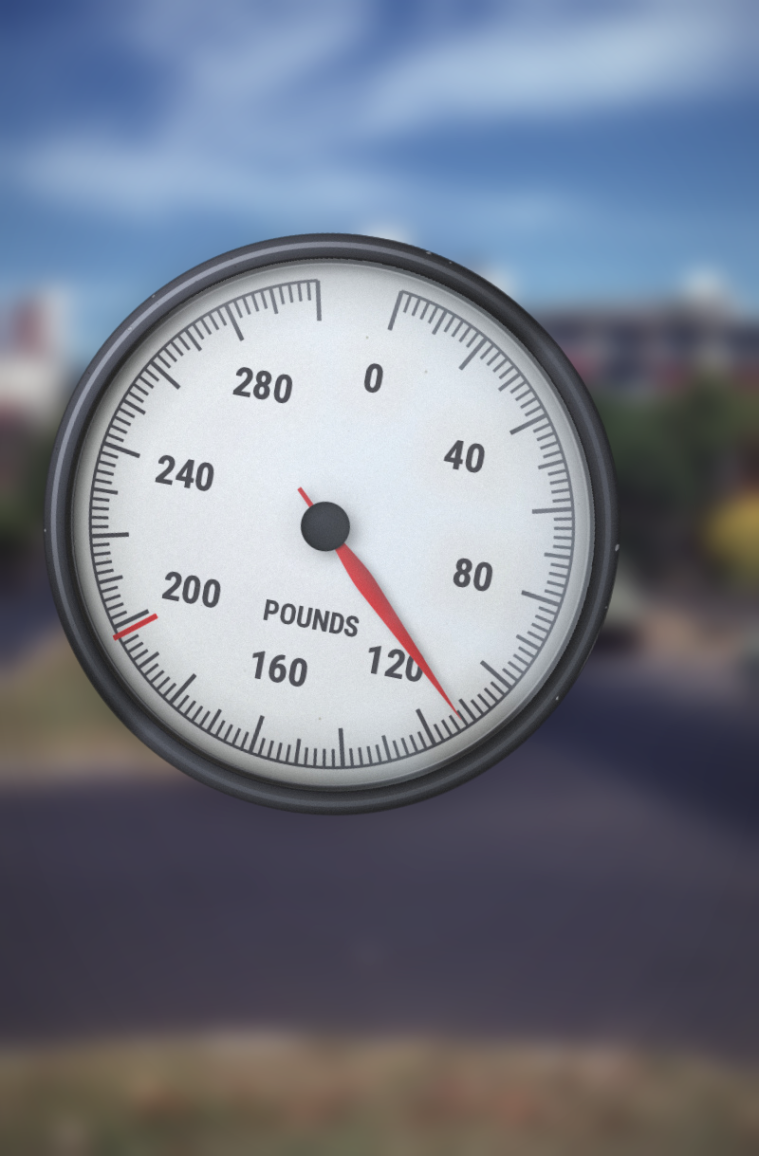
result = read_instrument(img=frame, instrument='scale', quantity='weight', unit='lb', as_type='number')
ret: 112 lb
